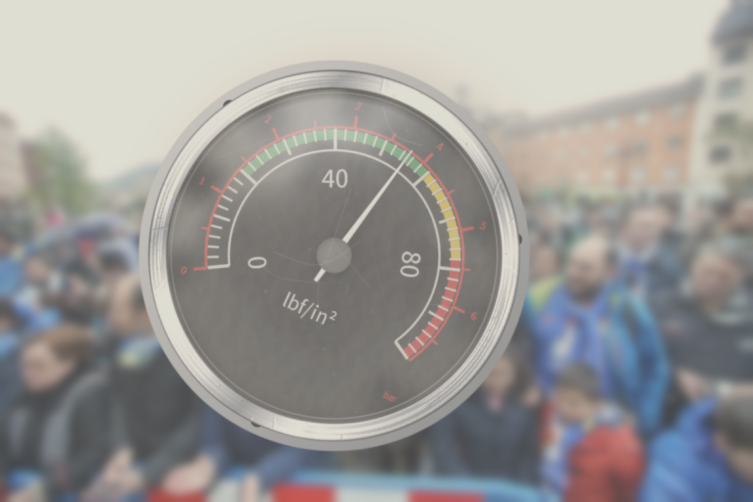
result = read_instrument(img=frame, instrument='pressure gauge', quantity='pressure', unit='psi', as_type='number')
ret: 55 psi
